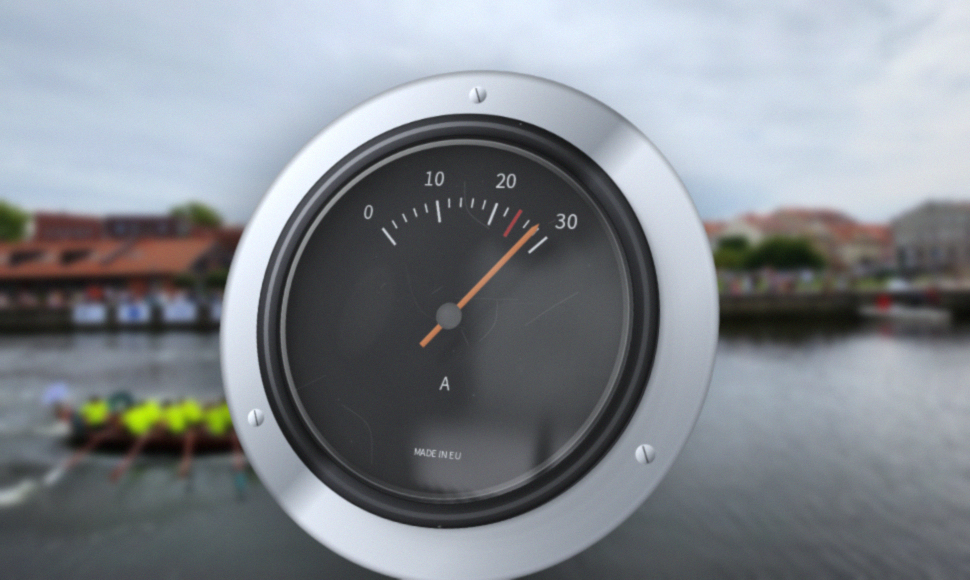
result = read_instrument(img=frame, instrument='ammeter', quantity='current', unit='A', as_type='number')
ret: 28 A
